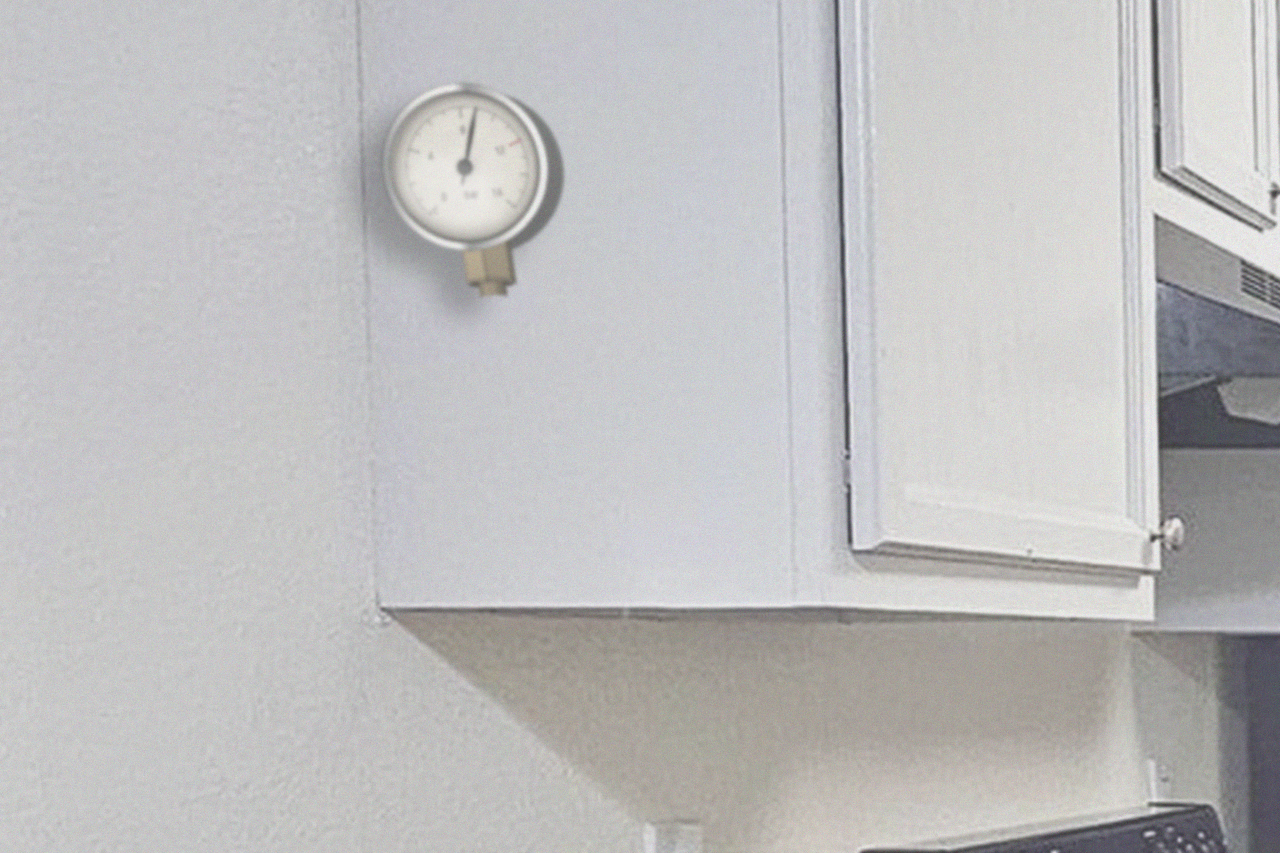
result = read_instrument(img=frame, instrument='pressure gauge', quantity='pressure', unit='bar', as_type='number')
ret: 9 bar
